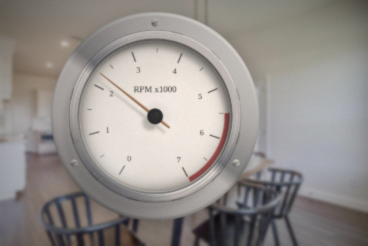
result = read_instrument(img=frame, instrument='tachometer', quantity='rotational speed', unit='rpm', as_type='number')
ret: 2250 rpm
